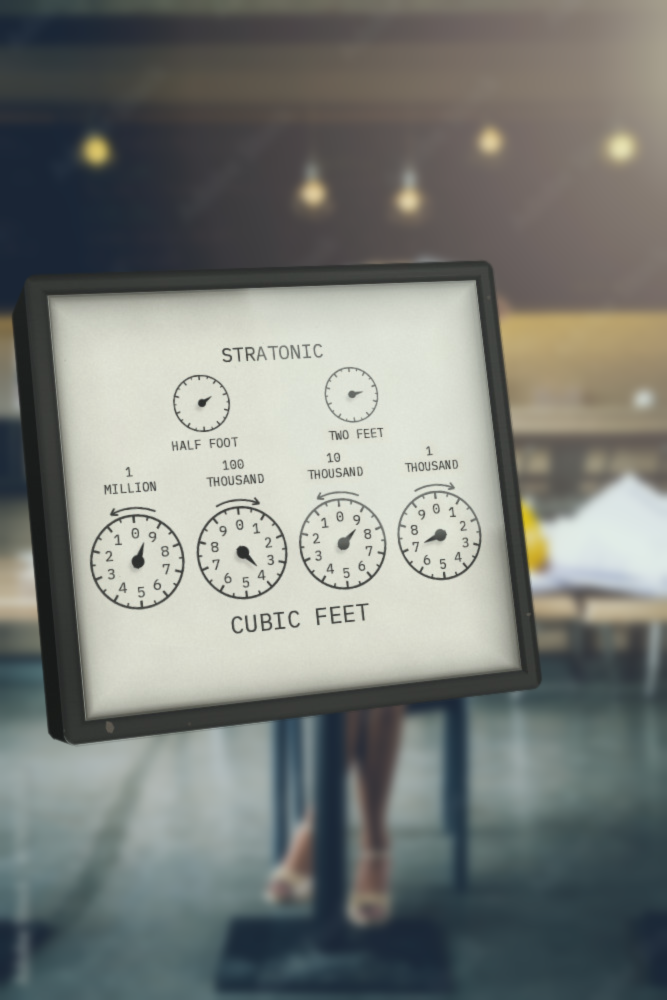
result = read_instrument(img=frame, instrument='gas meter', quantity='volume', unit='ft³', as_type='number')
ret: 938700 ft³
